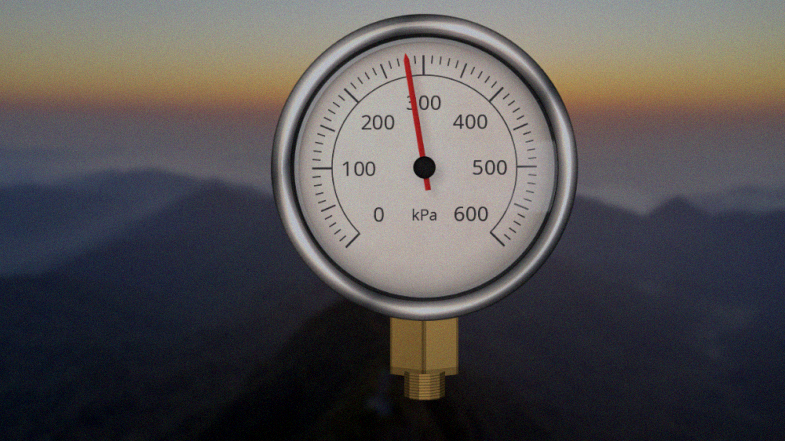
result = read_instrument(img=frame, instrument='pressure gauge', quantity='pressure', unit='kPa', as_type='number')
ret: 280 kPa
